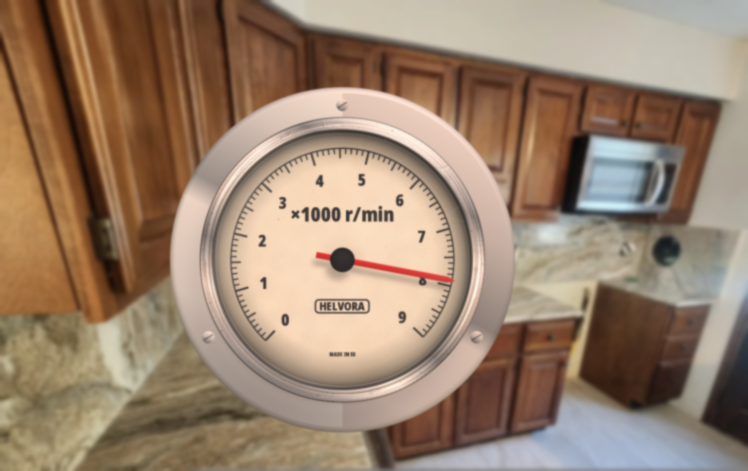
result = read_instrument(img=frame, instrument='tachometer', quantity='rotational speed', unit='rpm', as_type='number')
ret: 7900 rpm
